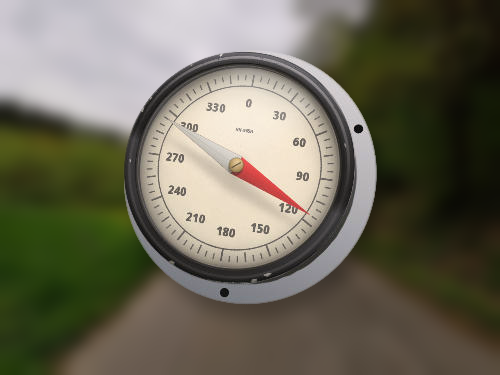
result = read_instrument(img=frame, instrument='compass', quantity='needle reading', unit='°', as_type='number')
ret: 115 °
